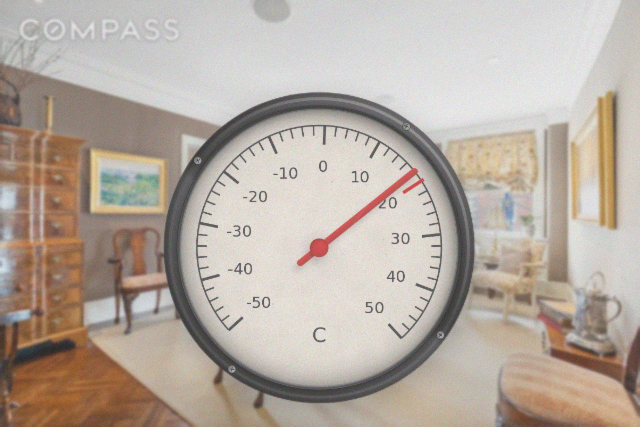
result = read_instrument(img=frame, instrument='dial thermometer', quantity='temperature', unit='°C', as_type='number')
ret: 18 °C
